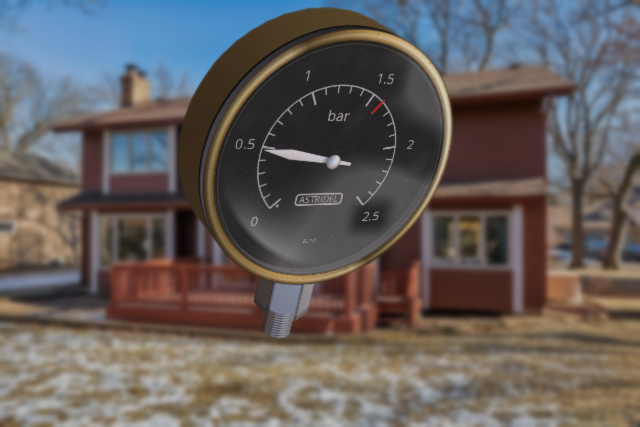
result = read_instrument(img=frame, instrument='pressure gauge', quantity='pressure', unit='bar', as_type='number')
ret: 0.5 bar
